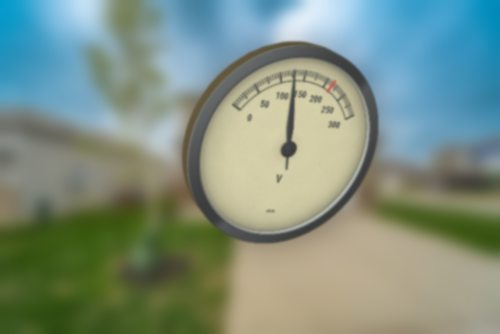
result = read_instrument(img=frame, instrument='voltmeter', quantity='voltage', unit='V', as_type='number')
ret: 125 V
